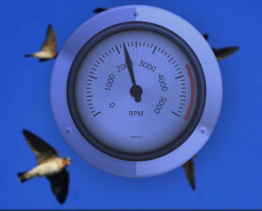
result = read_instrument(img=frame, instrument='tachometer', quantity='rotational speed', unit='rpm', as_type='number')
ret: 2200 rpm
